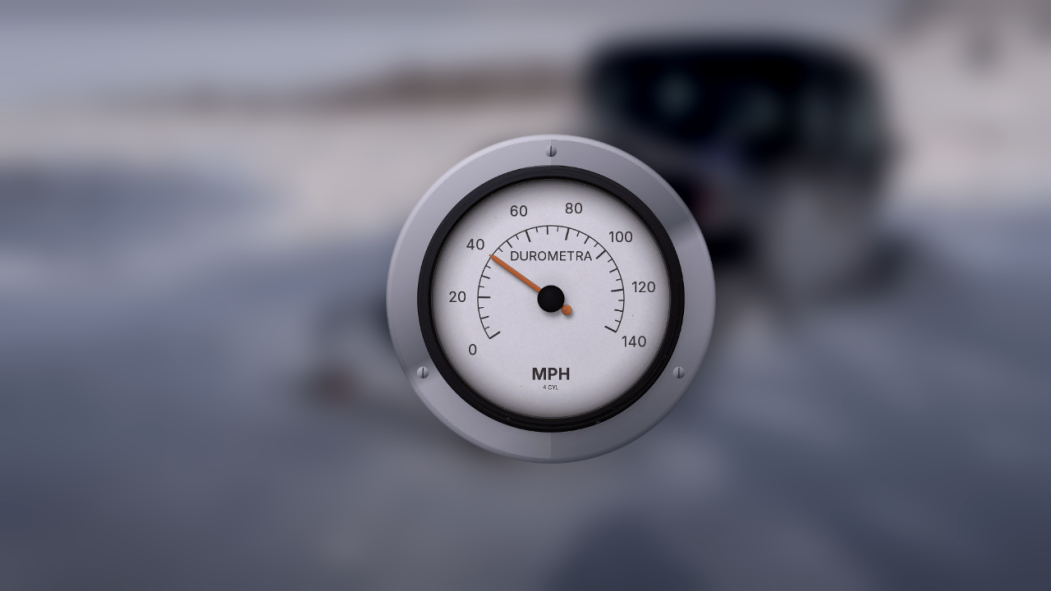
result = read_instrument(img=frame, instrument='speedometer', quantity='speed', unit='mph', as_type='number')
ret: 40 mph
